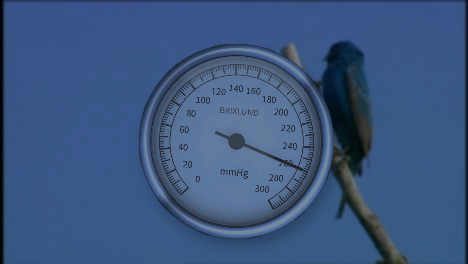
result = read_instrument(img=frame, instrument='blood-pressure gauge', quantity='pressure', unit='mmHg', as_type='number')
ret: 260 mmHg
